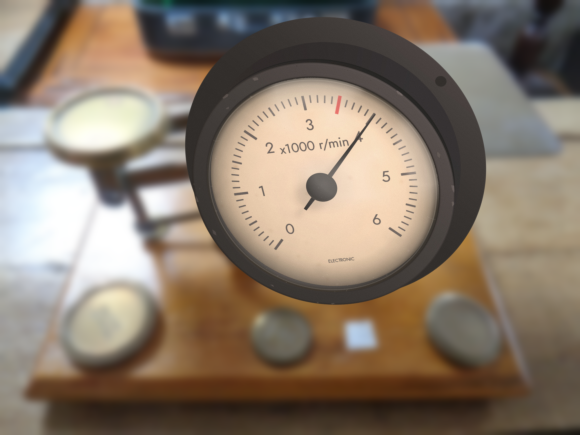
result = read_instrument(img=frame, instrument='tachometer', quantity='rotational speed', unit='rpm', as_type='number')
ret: 4000 rpm
